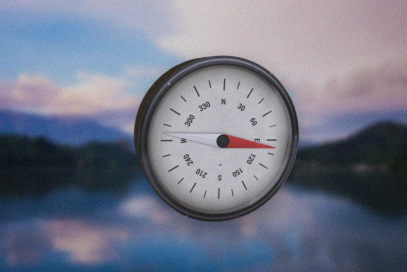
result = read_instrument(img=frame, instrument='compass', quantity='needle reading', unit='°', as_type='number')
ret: 97.5 °
